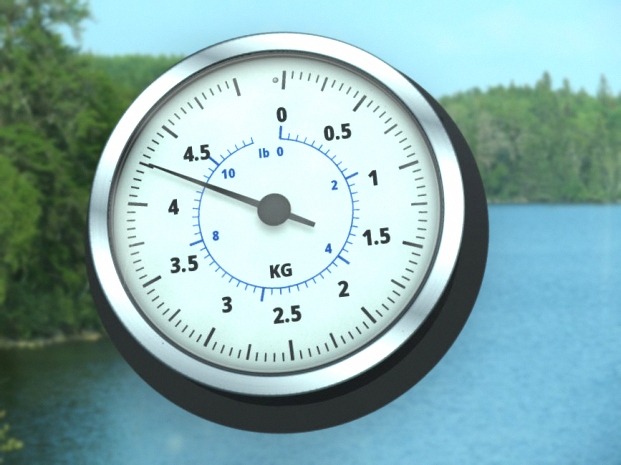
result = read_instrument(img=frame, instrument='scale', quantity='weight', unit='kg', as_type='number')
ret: 4.25 kg
